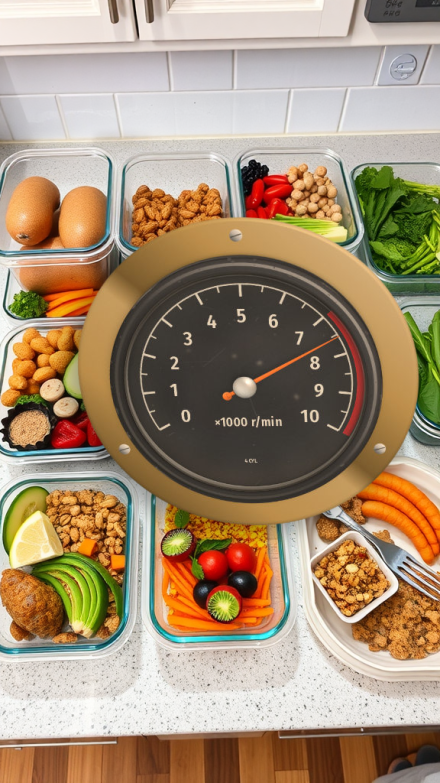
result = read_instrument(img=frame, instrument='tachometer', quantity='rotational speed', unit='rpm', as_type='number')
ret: 7500 rpm
